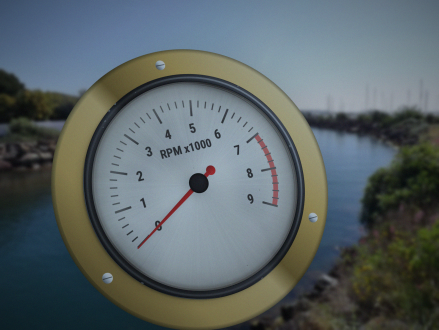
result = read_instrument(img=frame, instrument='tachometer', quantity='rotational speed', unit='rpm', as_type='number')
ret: 0 rpm
